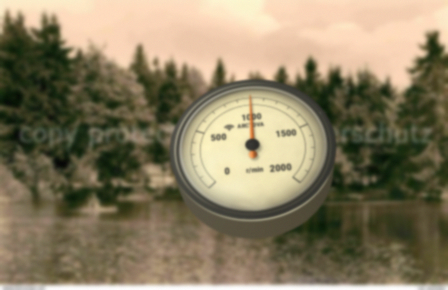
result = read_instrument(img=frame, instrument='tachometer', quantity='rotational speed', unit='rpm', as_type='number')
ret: 1000 rpm
